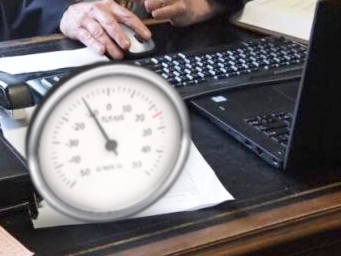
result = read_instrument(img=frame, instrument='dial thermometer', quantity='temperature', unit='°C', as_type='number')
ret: -10 °C
